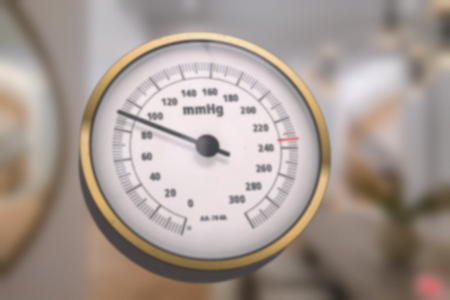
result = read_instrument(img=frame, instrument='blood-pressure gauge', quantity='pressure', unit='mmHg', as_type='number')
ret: 90 mmHg
